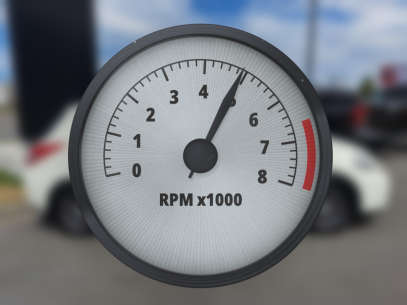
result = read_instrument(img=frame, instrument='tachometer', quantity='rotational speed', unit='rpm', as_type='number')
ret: 4900 rpm
